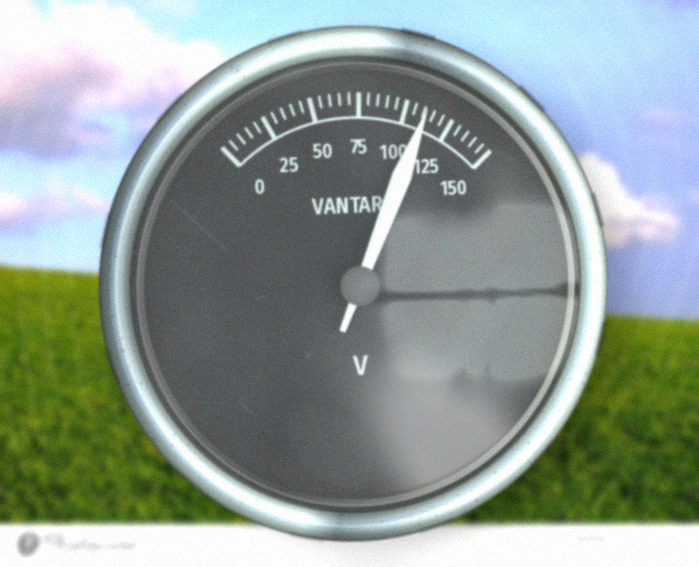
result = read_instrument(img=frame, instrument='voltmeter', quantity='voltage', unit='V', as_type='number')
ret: 110 V
